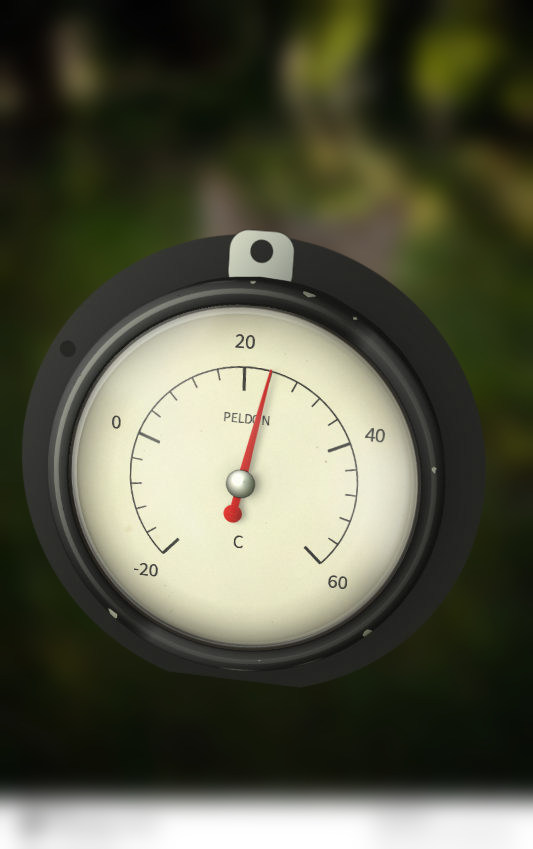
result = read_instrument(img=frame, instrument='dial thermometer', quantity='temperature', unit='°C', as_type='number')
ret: 24 °C
